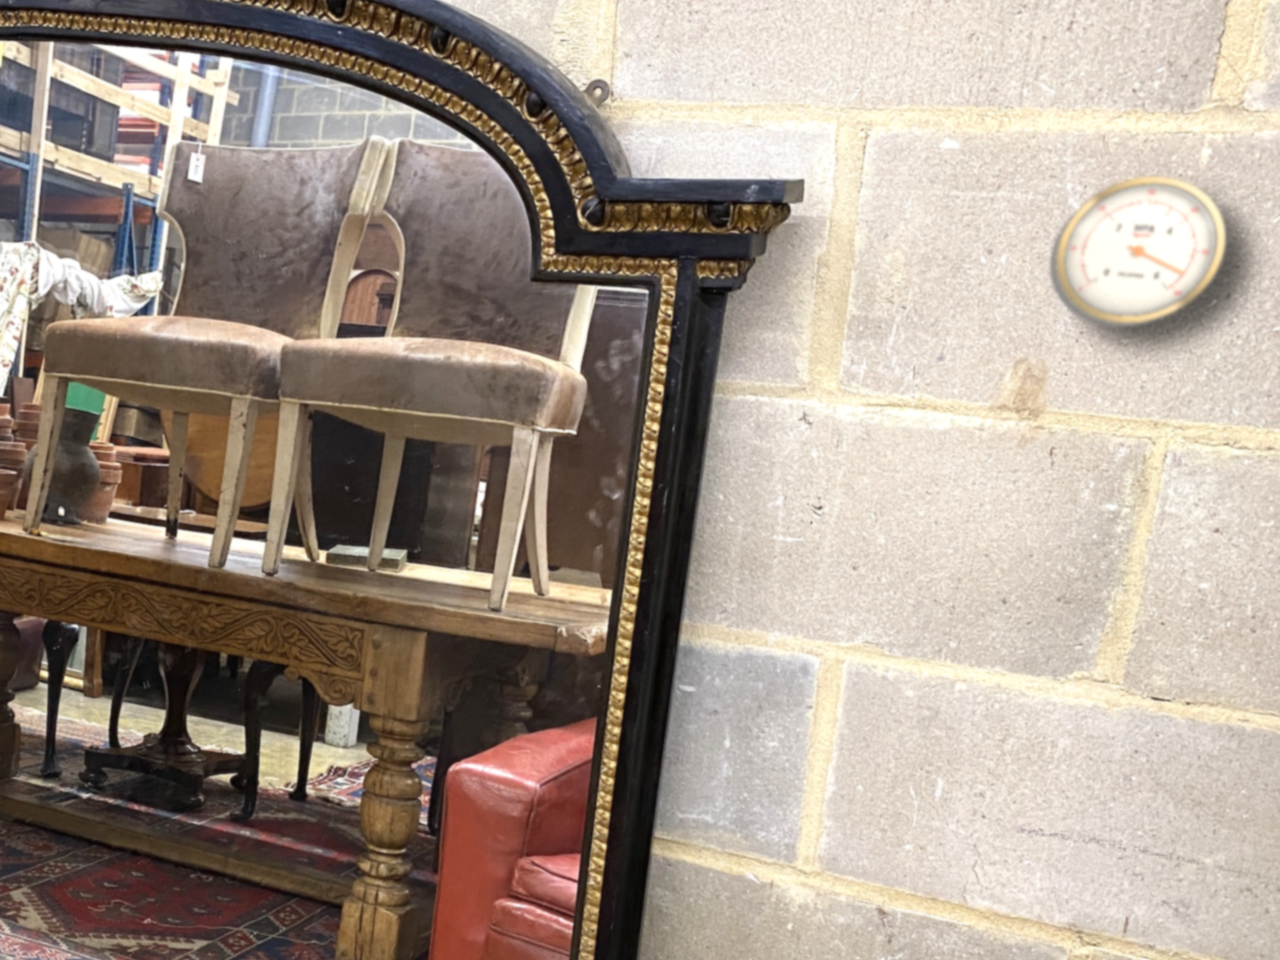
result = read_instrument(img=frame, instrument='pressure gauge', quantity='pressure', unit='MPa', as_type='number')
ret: 5.5 MPa
